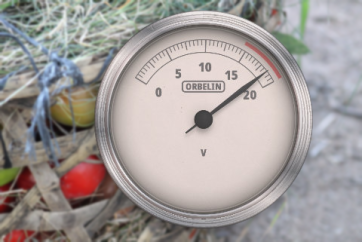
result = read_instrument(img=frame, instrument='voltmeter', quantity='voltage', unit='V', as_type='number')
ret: 18.5 V
